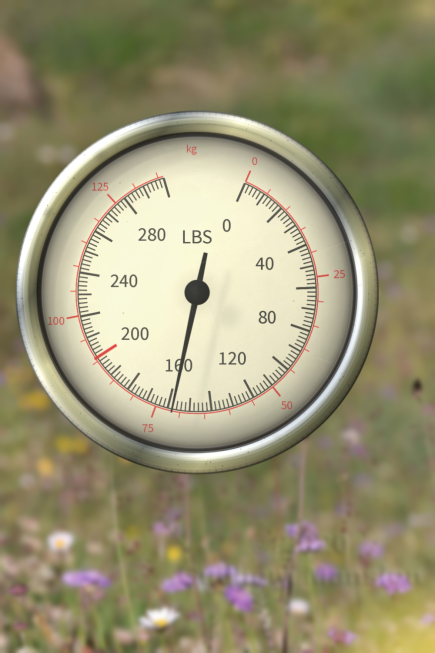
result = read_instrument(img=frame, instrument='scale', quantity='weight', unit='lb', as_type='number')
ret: 158 lb
